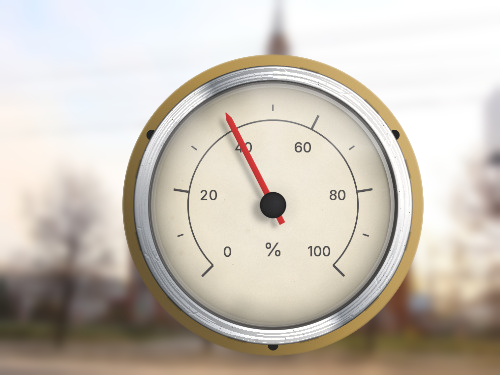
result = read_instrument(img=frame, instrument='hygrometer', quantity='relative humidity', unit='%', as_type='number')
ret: 40 %
